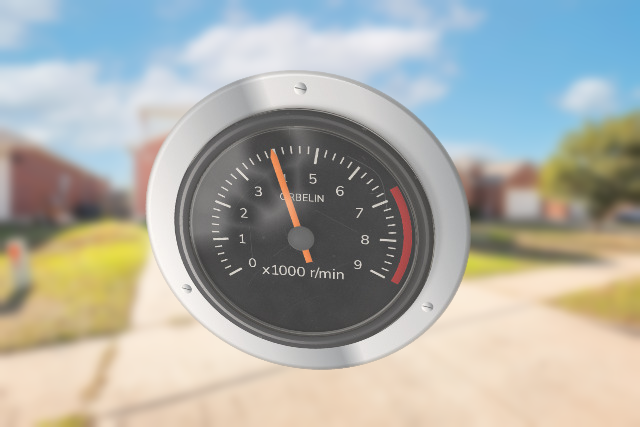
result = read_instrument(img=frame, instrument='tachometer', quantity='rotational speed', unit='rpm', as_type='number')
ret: 4000 rpm
